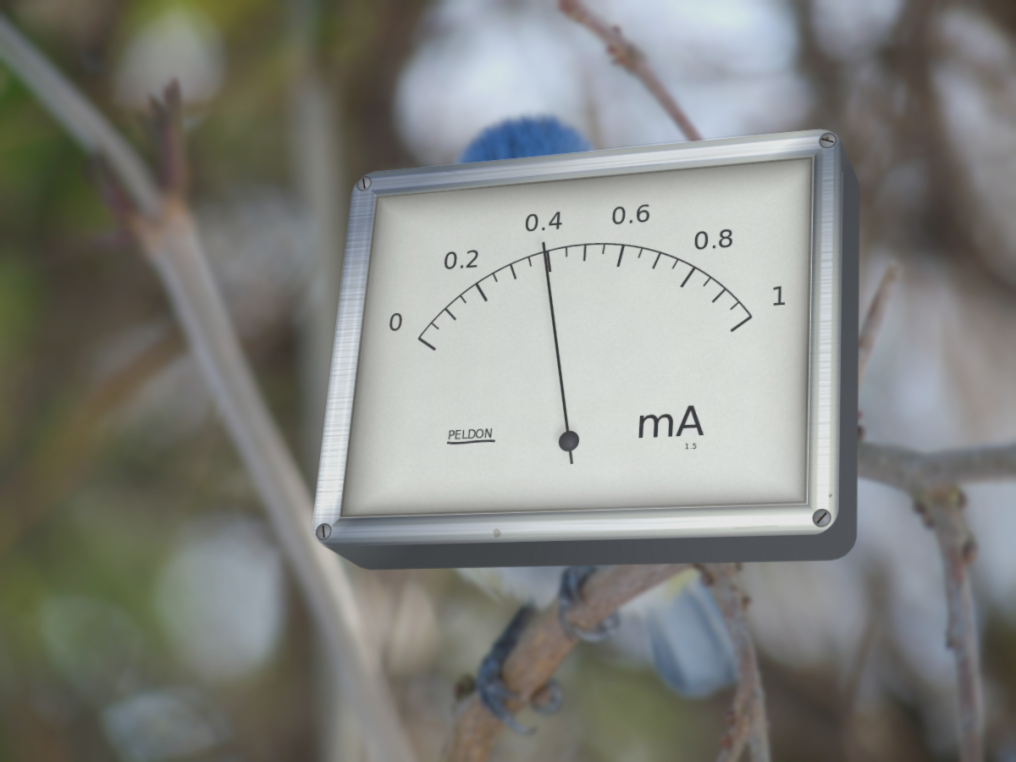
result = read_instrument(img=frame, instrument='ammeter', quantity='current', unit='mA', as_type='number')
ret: 0.4 mA
